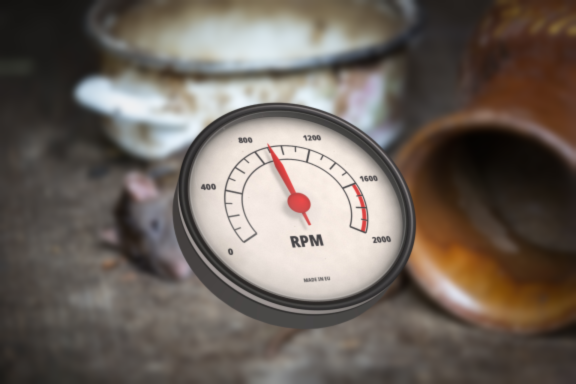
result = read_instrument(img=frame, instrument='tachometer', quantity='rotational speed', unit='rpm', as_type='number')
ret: 900 rpm
